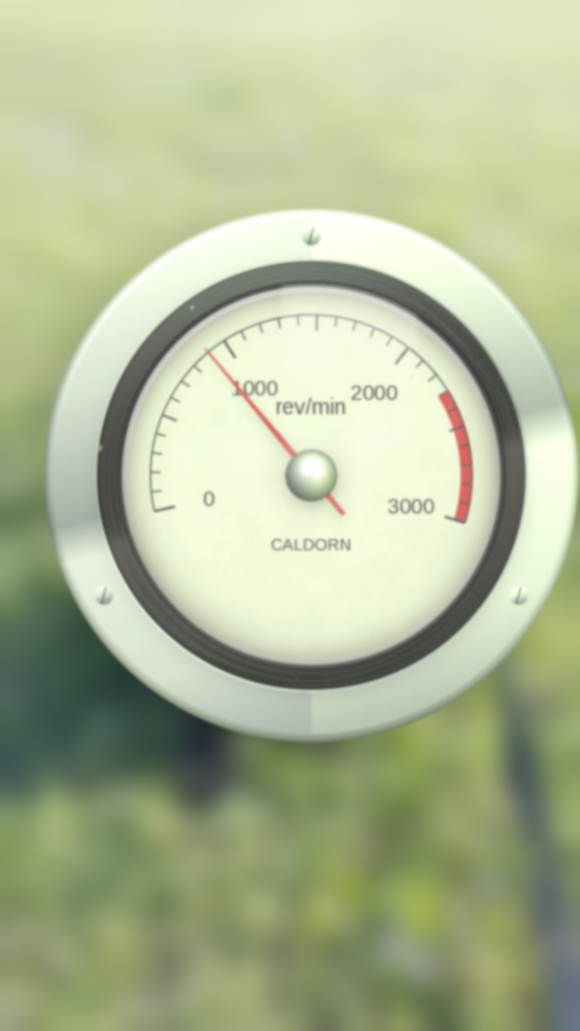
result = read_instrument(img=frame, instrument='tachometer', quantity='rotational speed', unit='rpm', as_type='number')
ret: 900 rpm
